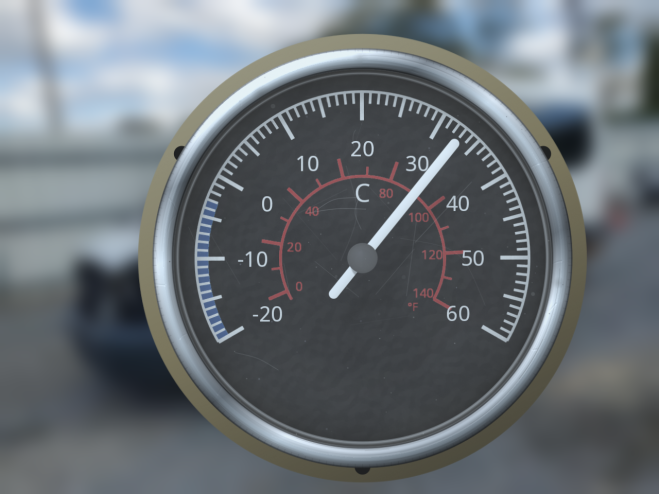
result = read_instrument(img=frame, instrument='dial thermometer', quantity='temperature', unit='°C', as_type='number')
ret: 33 °C
